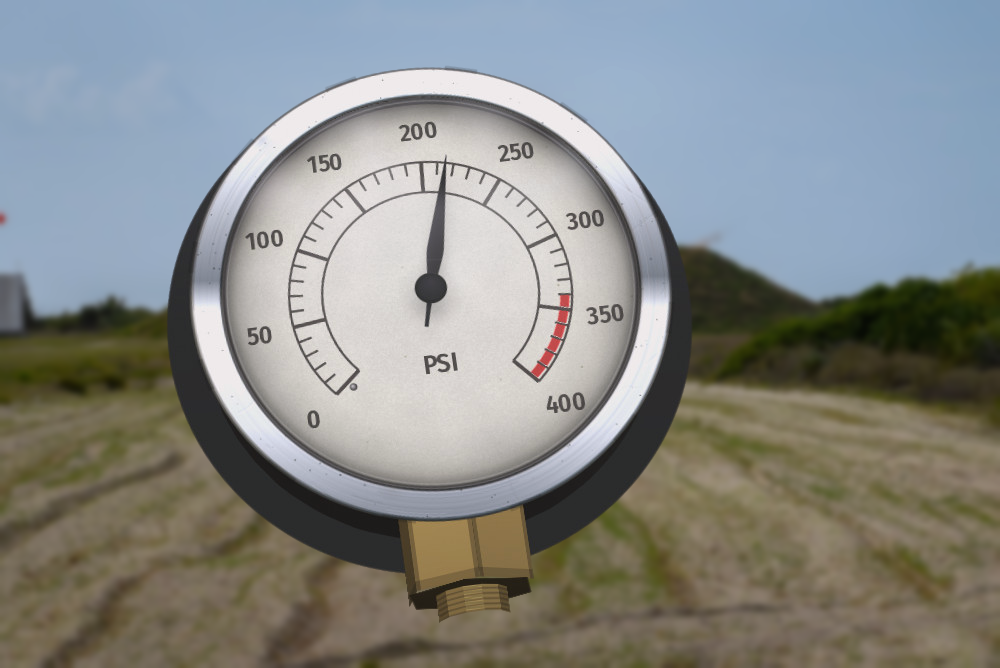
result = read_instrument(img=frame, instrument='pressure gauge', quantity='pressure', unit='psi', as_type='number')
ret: 215 psi
